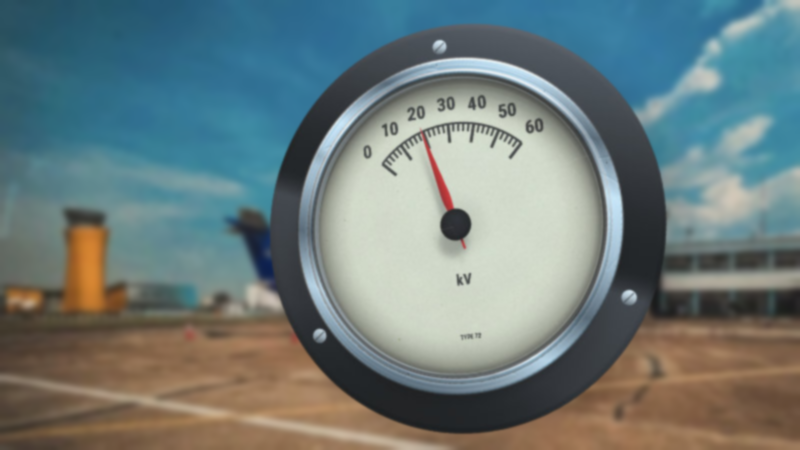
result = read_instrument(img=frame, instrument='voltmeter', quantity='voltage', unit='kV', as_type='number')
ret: 20 kV
